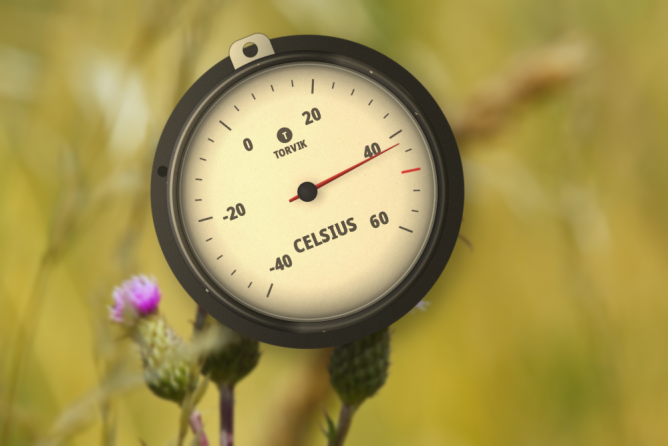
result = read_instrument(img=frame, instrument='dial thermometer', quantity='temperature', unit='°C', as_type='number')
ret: 42 °C
